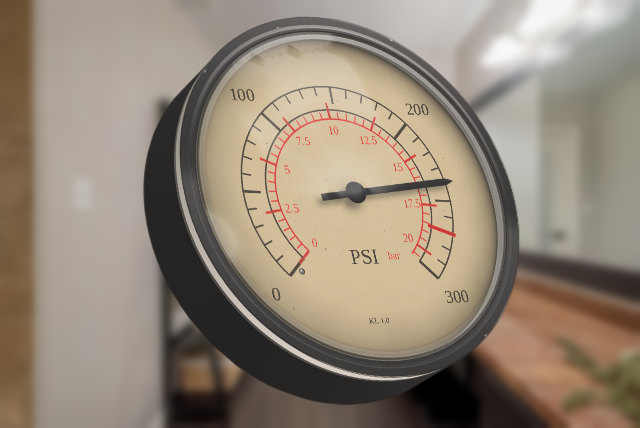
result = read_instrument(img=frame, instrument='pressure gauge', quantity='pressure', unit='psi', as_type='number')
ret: 240 psi
